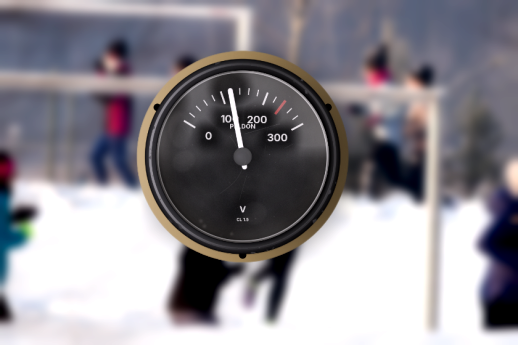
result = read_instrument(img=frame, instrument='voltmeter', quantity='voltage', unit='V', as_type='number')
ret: 120 V
